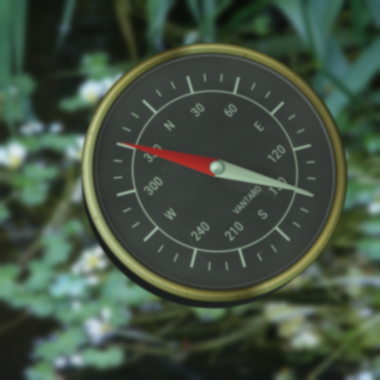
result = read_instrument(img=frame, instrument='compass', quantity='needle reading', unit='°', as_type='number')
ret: 330 °
